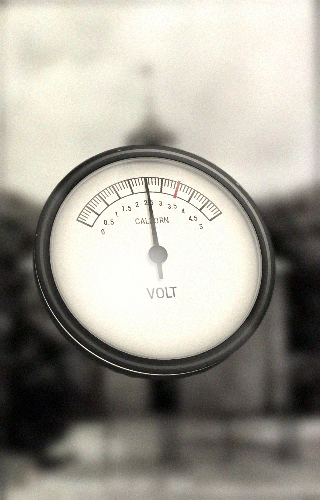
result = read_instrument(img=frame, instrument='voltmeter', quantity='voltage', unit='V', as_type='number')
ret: 2.5 V
